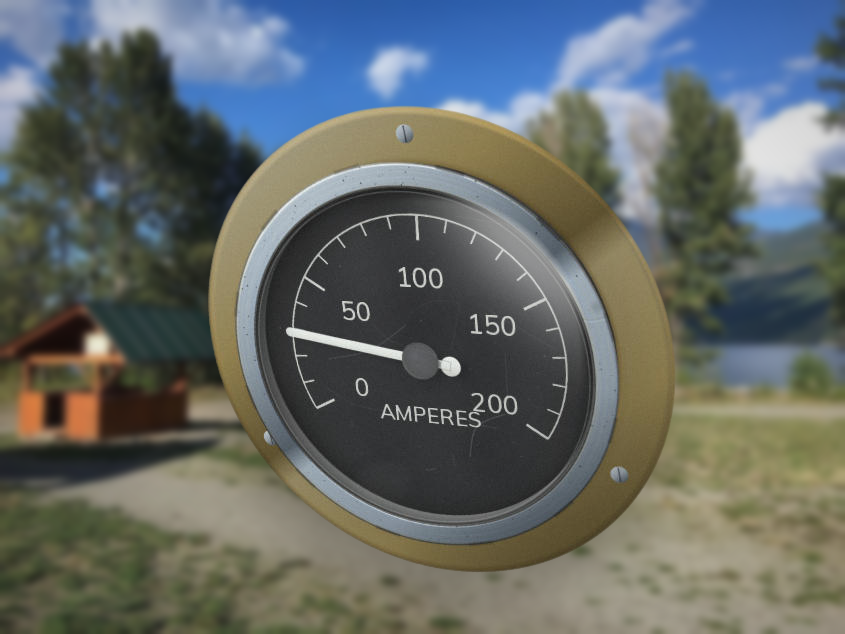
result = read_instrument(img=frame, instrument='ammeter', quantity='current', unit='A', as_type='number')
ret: 30 A
